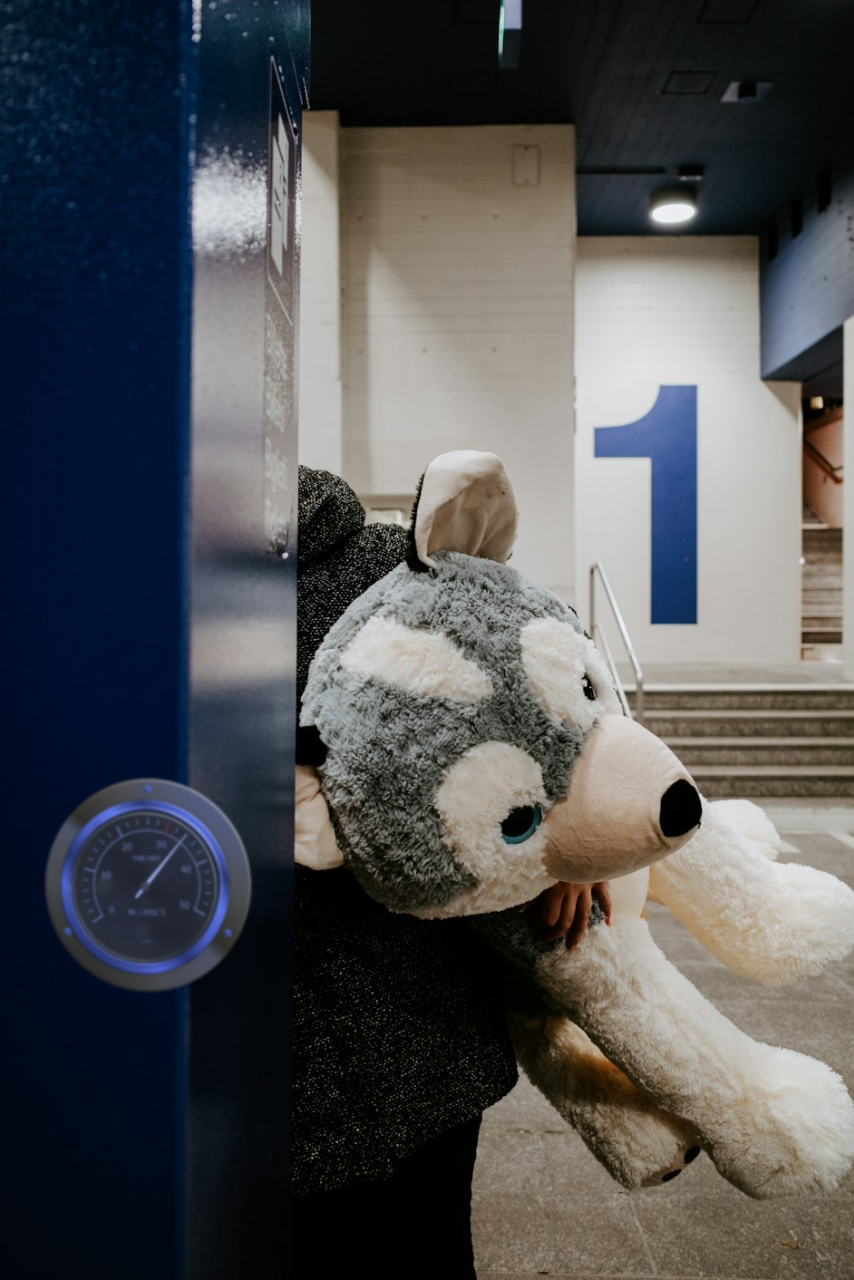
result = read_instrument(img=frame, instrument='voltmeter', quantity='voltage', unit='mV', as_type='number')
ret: 34 mV
